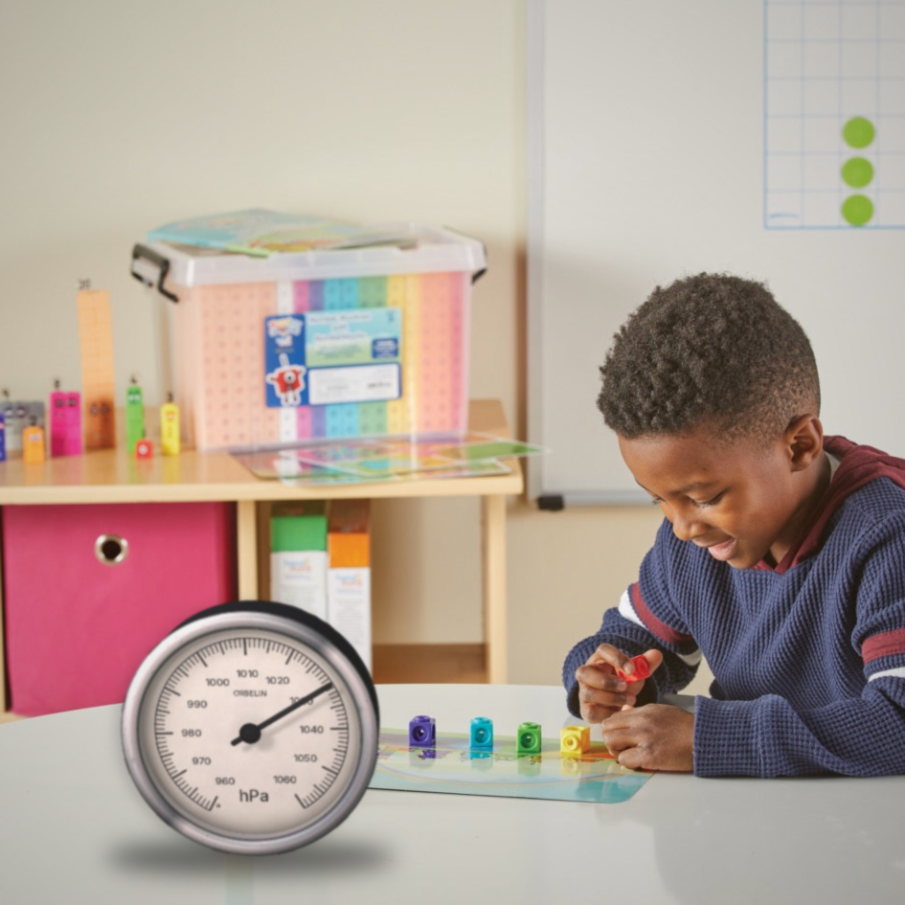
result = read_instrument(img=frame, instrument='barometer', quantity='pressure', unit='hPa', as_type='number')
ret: 1030 hPa
